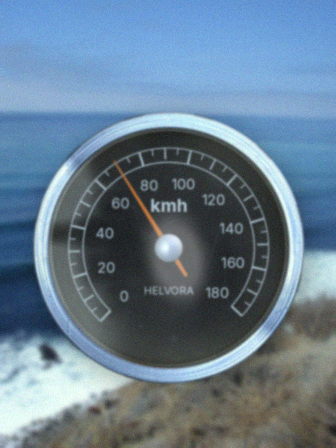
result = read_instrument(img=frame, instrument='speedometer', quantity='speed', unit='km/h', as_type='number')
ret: 70 km/h
